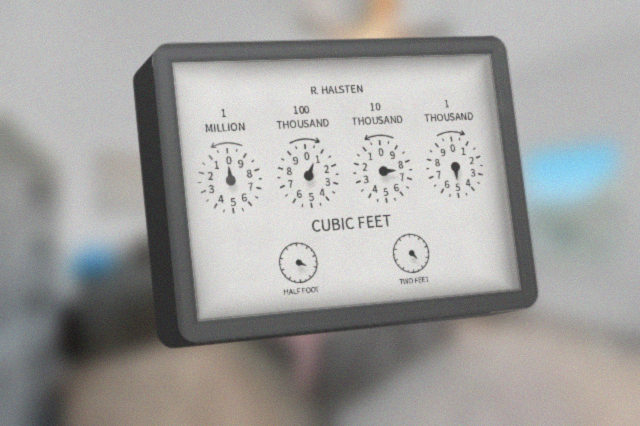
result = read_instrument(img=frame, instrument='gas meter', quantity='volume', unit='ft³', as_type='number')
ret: 7500 ft³
